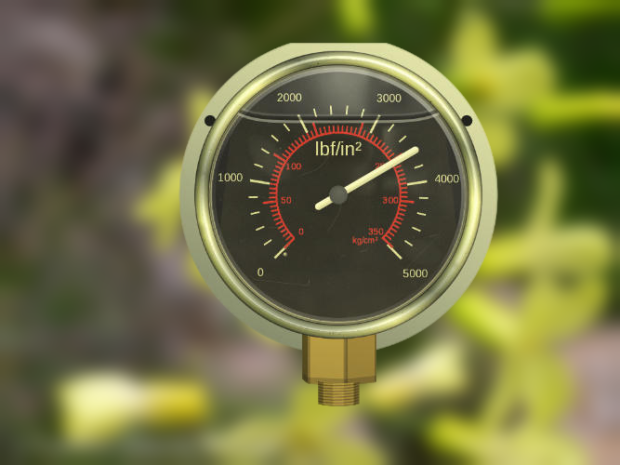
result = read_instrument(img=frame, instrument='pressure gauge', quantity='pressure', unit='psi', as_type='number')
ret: 3600 psi
